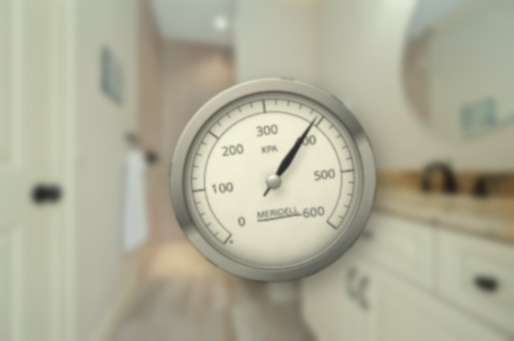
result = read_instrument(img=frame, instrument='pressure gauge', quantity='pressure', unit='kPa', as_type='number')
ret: 390 kPa
